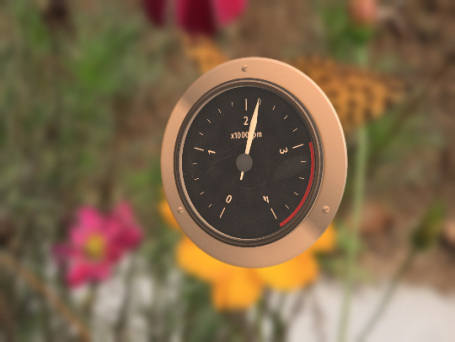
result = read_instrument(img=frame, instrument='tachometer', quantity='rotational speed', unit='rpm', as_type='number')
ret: 2200 rpm
